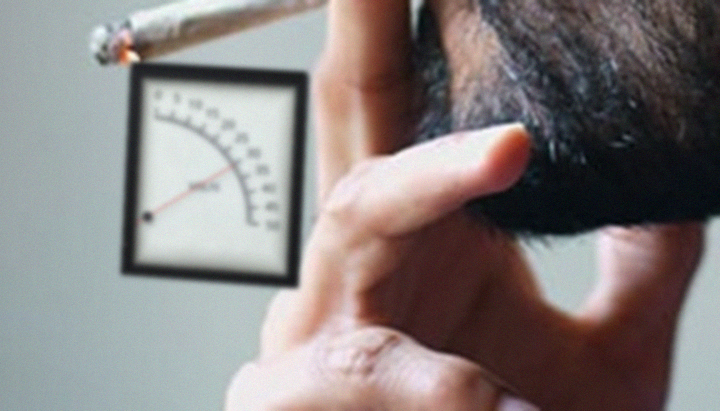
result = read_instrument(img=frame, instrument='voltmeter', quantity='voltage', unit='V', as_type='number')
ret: 30 V
